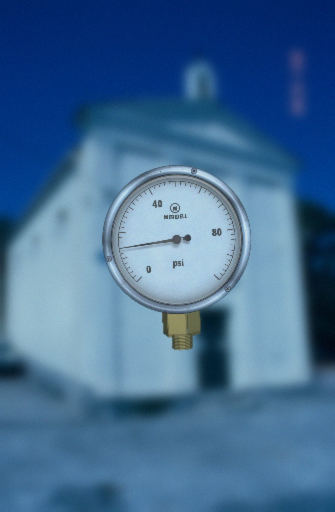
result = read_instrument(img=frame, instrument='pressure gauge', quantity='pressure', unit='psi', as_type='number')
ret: 14 psi
